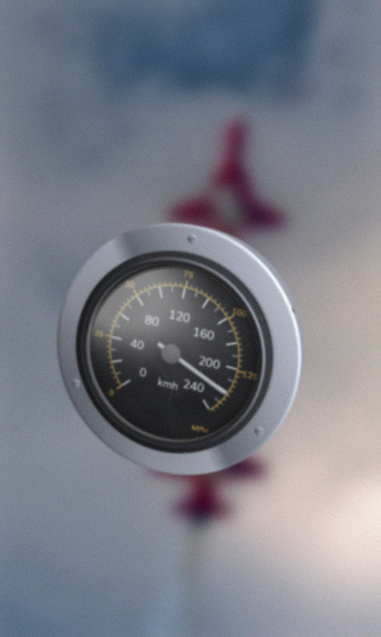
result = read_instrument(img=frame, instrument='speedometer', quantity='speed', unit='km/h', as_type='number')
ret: 220 km/h
